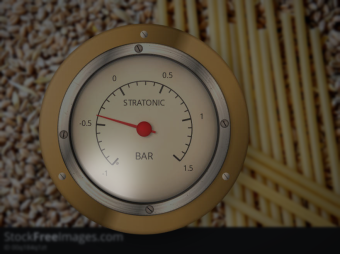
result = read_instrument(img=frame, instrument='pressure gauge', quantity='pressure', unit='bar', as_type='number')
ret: -0.4 bar
